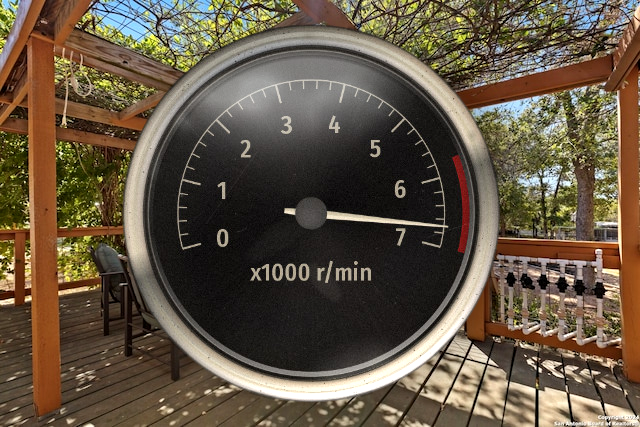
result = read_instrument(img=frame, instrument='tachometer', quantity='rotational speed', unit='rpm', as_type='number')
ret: 6700 rpm
